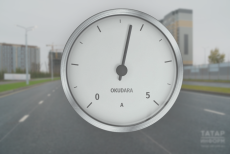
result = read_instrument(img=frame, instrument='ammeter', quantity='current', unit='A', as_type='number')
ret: 2.75 A
